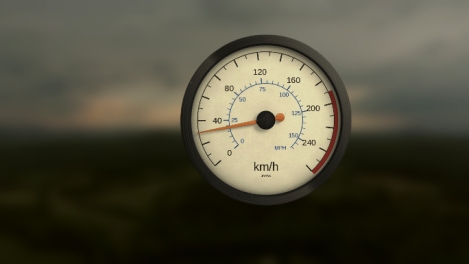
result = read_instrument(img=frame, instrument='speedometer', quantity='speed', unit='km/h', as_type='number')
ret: 30 km/h
